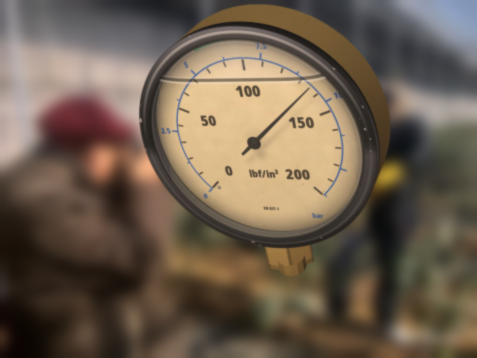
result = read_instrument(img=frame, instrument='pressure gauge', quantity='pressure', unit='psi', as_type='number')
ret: 135 psi
